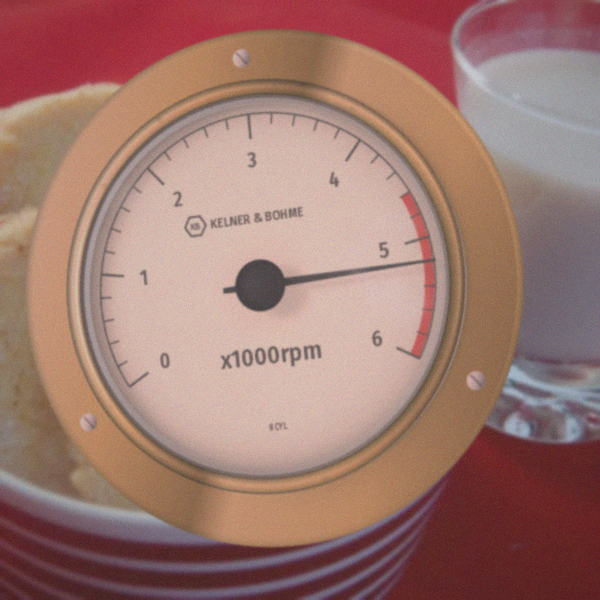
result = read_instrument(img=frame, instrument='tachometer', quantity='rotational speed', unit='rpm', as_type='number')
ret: 5200 rpm
